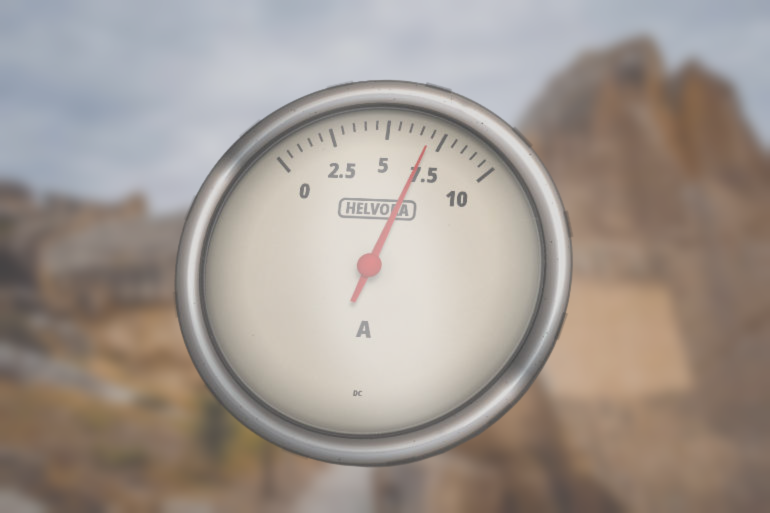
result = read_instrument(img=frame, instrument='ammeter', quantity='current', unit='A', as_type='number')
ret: 7 A
